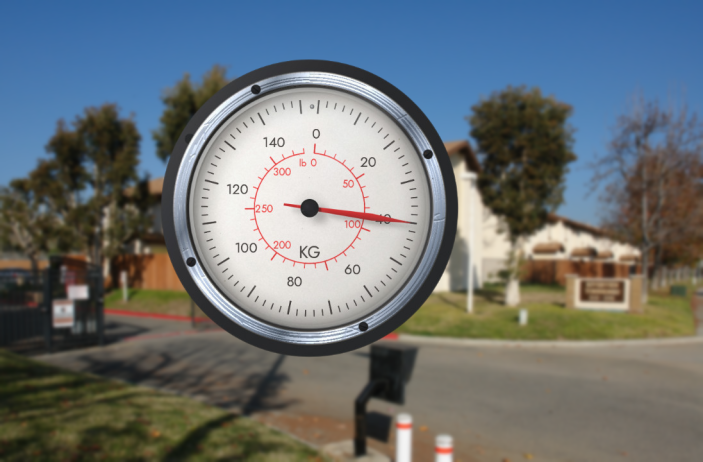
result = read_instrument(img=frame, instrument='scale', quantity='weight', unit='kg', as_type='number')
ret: 40 kg
